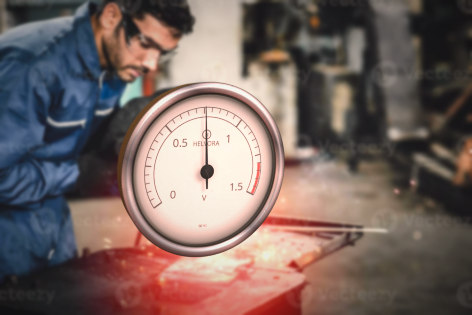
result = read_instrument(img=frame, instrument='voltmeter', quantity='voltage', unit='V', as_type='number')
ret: 0.75 V
